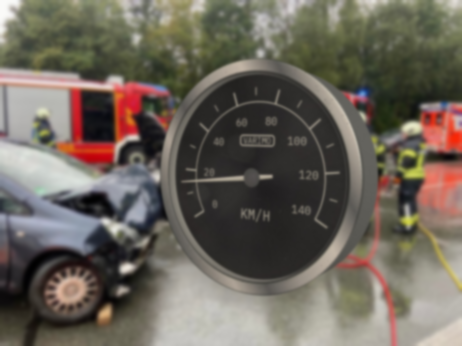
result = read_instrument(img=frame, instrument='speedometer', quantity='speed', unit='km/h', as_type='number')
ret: 15 km/h
